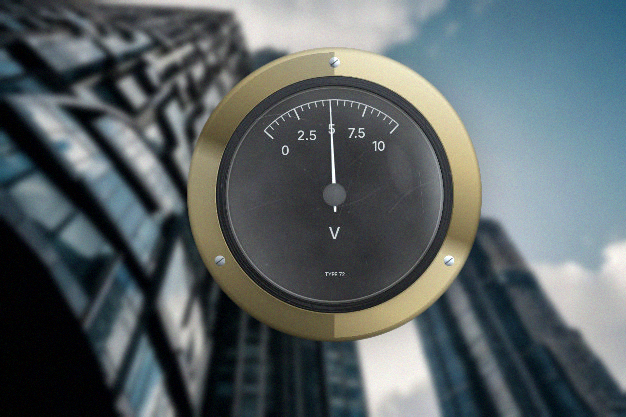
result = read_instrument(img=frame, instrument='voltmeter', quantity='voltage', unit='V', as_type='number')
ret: 5 V
